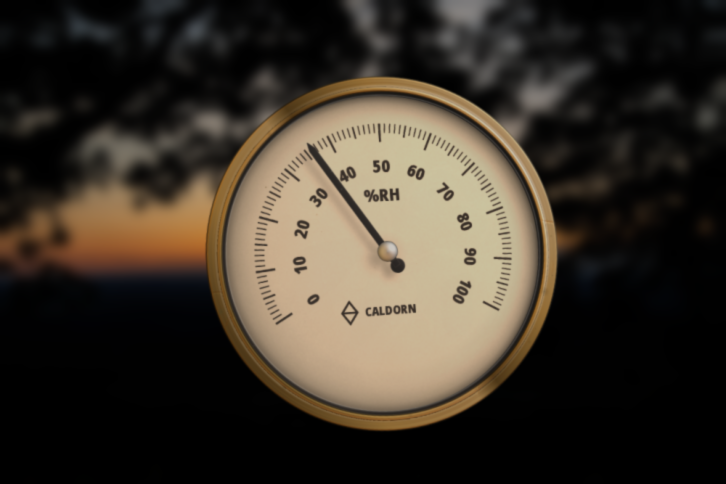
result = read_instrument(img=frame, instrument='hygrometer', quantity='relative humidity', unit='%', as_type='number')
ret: 36 %
